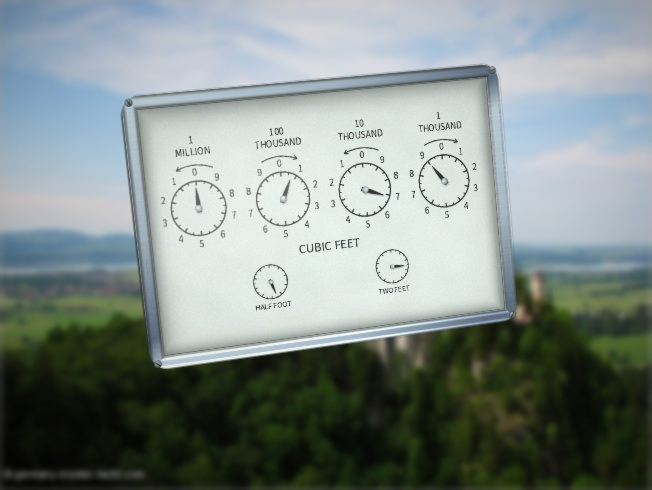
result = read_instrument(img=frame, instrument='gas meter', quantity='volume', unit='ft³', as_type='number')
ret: 6900 ft³
